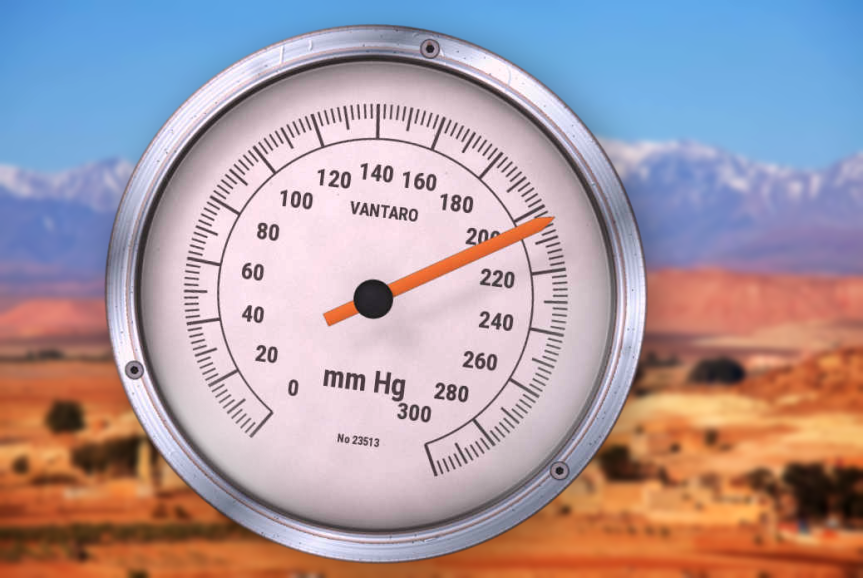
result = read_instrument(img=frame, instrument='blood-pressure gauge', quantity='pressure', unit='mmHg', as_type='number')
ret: 204 mmHg
